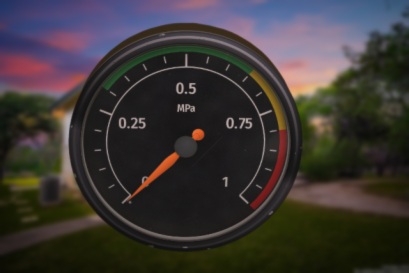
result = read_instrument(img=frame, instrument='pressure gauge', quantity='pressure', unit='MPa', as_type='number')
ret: 0 MPa
